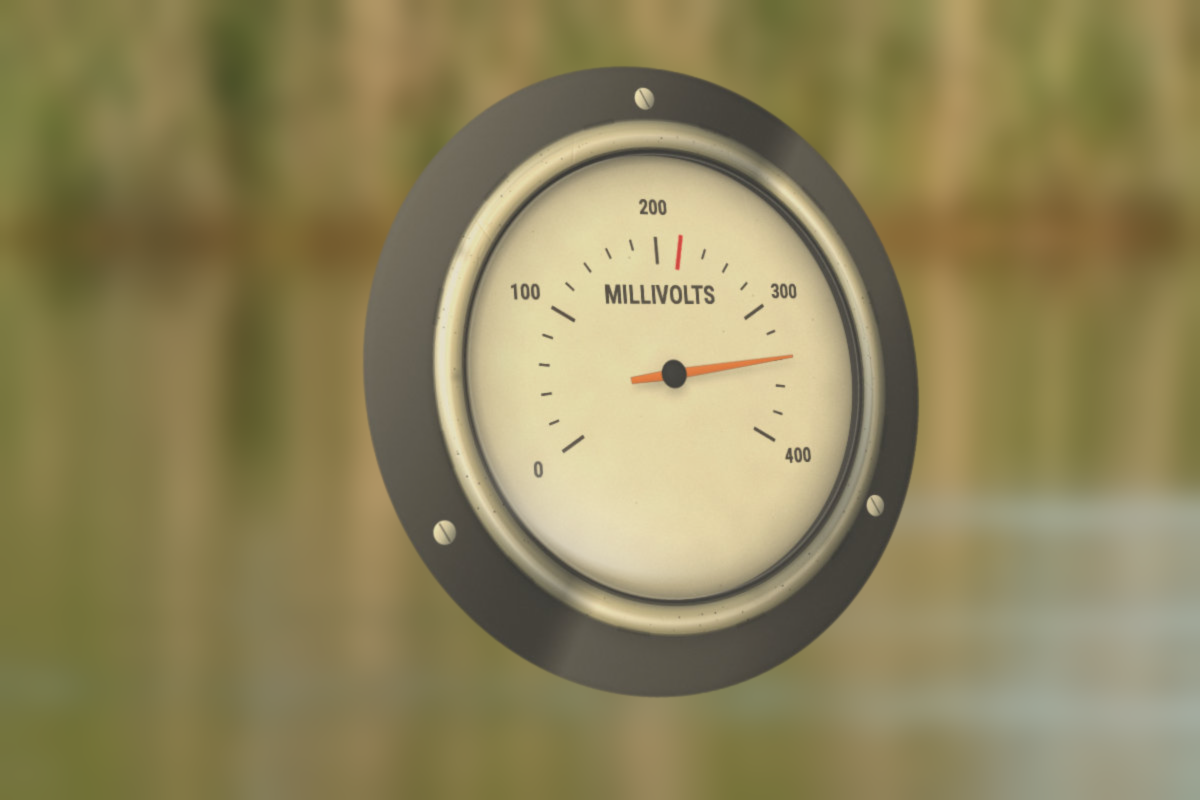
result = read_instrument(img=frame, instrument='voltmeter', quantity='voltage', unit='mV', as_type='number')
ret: 340 mV
